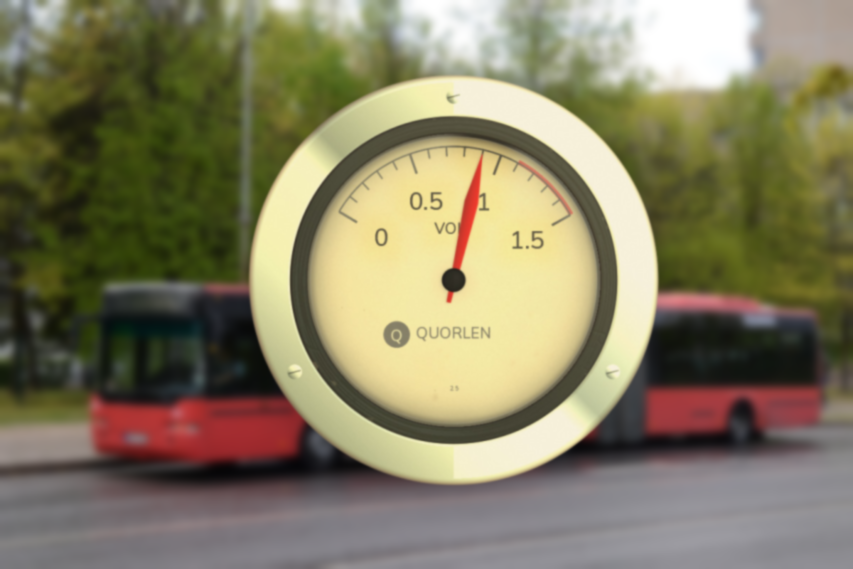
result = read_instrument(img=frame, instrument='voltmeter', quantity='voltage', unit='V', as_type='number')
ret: 0.9 V
